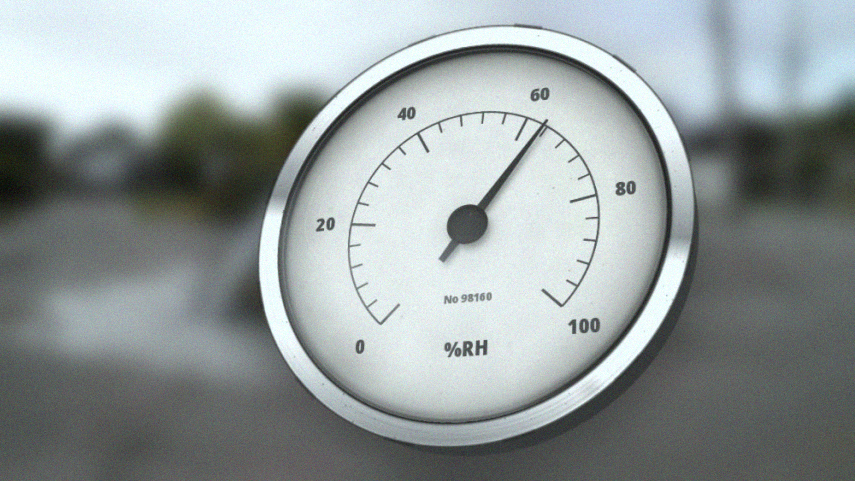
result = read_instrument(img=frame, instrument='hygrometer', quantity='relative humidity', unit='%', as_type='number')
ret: 64 %
